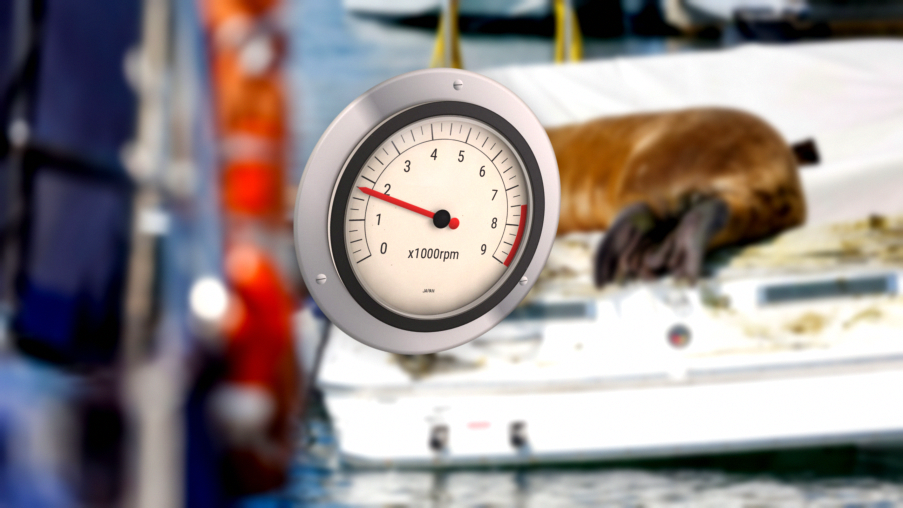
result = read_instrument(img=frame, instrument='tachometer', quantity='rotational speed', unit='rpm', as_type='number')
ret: 1750 rpm
